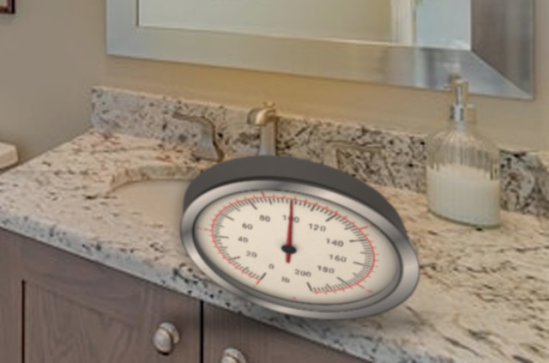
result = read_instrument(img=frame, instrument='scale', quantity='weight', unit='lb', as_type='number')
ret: 100 lb
